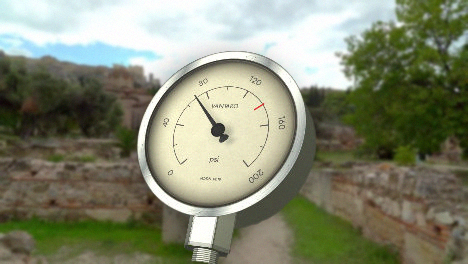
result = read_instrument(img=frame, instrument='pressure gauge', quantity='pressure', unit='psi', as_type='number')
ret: 70 psi
